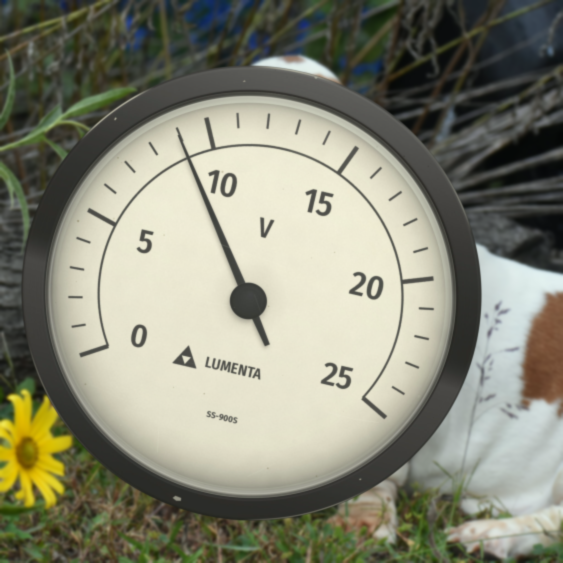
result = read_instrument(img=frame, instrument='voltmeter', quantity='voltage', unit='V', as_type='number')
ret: 9 V
